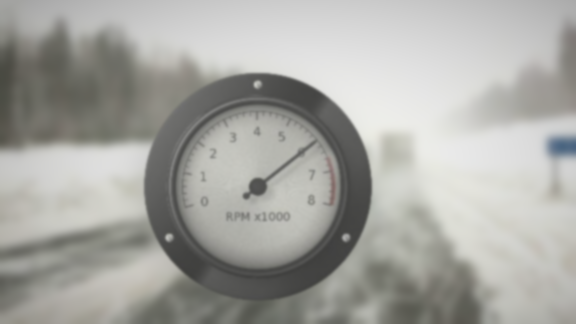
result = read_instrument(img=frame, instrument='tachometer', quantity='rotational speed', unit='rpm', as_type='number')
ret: 6000 rpm
